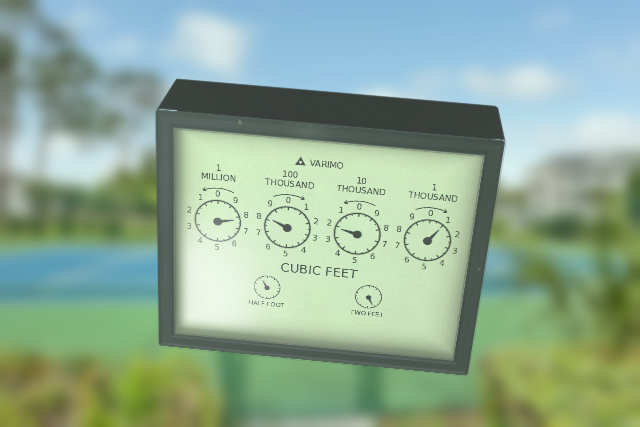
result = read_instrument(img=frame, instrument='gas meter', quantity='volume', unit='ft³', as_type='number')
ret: 782100 ft³
